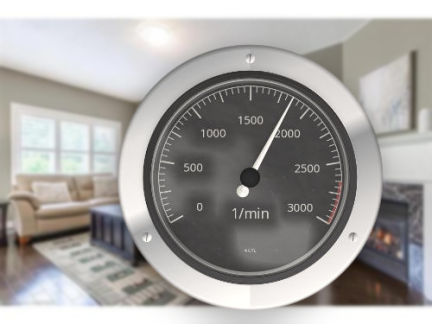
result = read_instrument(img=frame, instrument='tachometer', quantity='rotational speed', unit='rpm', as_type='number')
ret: 1850 rpm
